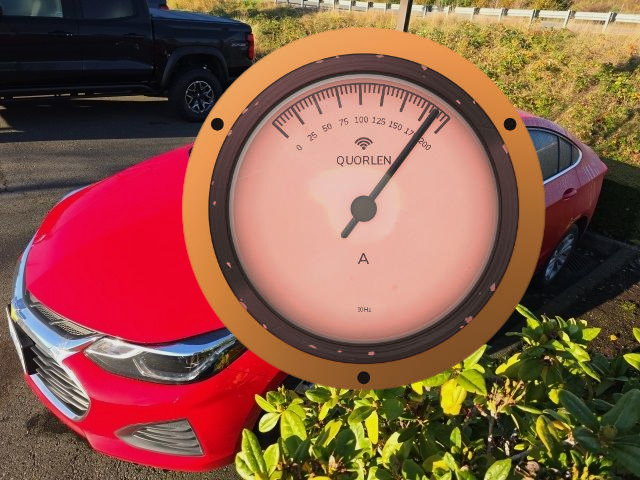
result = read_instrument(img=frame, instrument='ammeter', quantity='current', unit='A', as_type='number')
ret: 185 A
